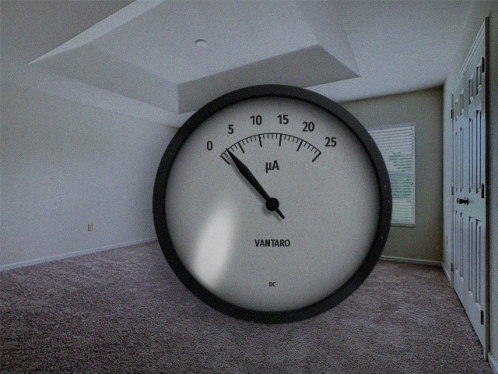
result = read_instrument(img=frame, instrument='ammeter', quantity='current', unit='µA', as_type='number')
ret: 2 µA
